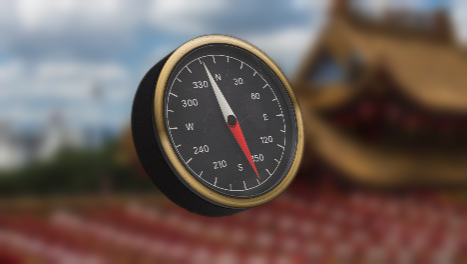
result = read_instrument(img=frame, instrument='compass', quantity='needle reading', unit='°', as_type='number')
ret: 165 °
